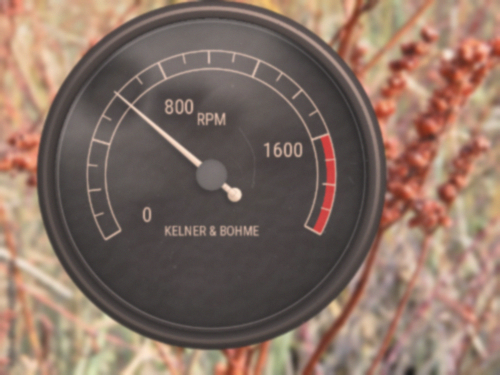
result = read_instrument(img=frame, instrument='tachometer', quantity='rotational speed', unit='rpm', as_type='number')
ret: 600 rpm
